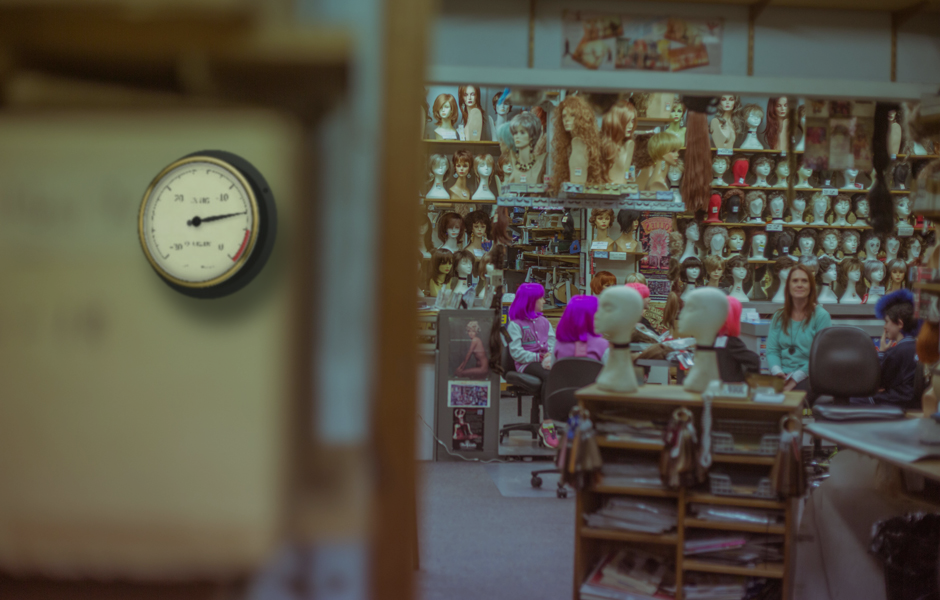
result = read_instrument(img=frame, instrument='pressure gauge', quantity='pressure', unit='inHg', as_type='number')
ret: -6 inHg
